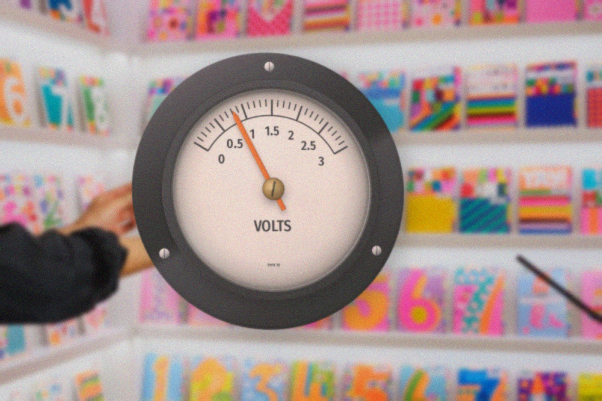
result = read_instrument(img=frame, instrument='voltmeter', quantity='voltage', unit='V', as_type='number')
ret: 0.8 V
